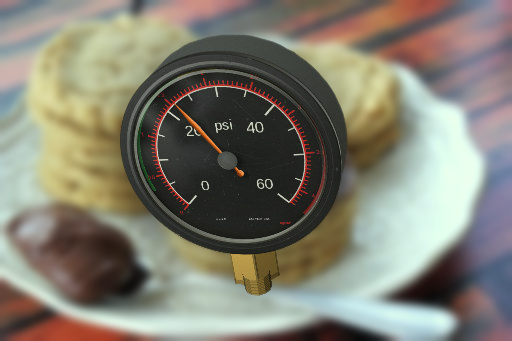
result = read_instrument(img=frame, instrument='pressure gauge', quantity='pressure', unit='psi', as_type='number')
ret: 22.5 psi
